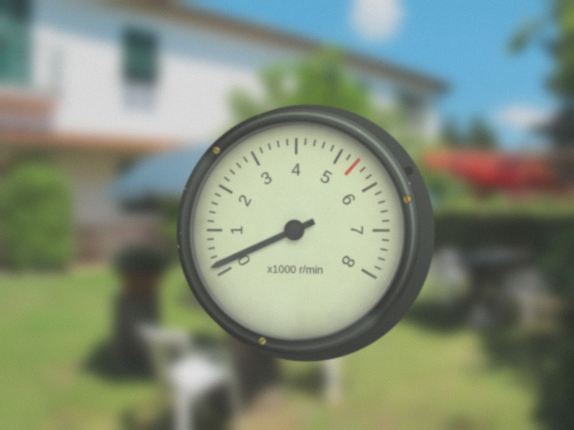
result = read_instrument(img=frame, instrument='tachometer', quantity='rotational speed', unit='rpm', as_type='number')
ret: 200 rpm
